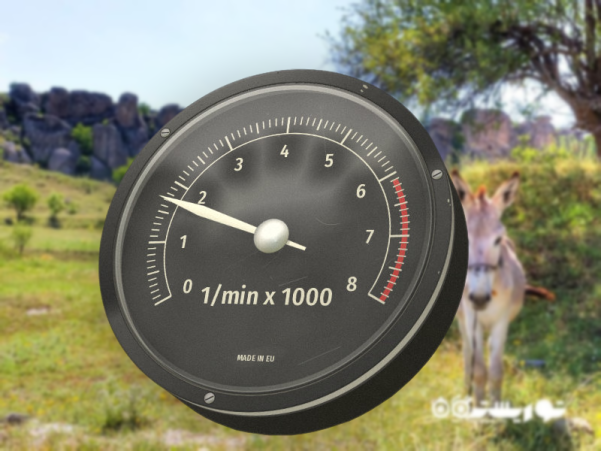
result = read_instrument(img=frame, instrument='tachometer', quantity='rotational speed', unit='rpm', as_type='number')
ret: 1700 rpm
